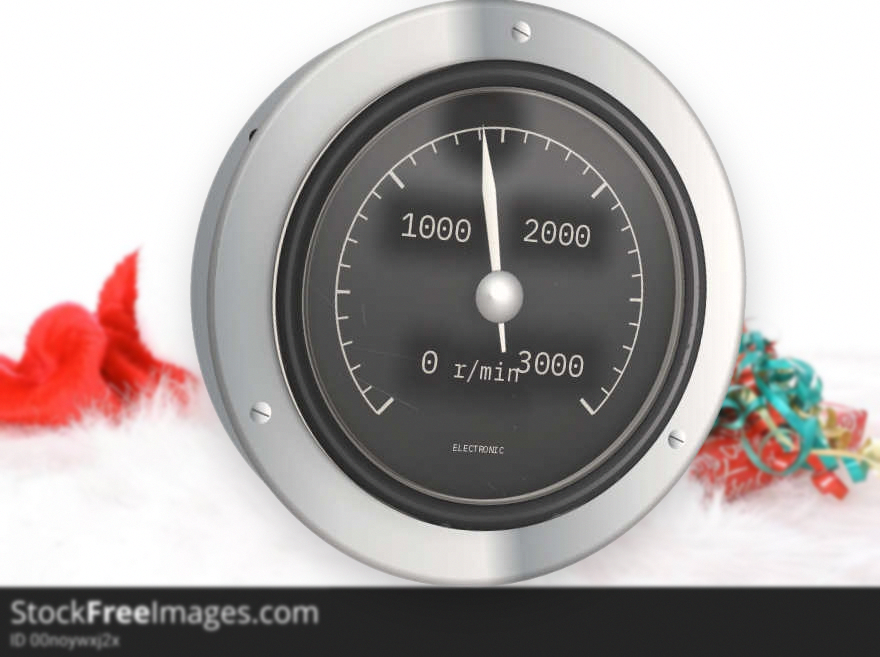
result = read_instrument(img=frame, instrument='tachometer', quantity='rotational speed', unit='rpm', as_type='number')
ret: 1400 rpm
